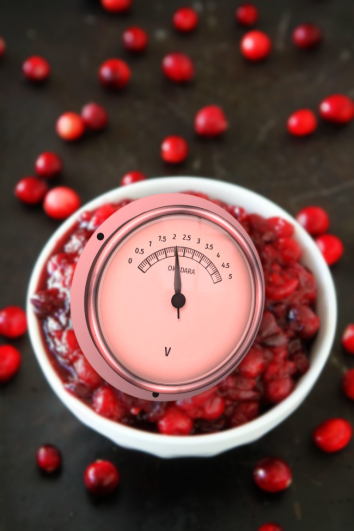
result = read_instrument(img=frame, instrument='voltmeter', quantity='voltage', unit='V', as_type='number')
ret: 2 V
